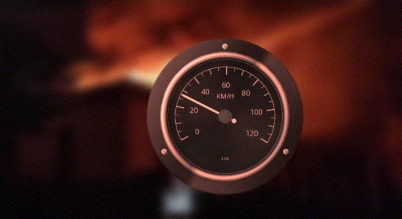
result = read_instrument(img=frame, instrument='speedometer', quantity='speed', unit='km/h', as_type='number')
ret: 27.5 km/h
